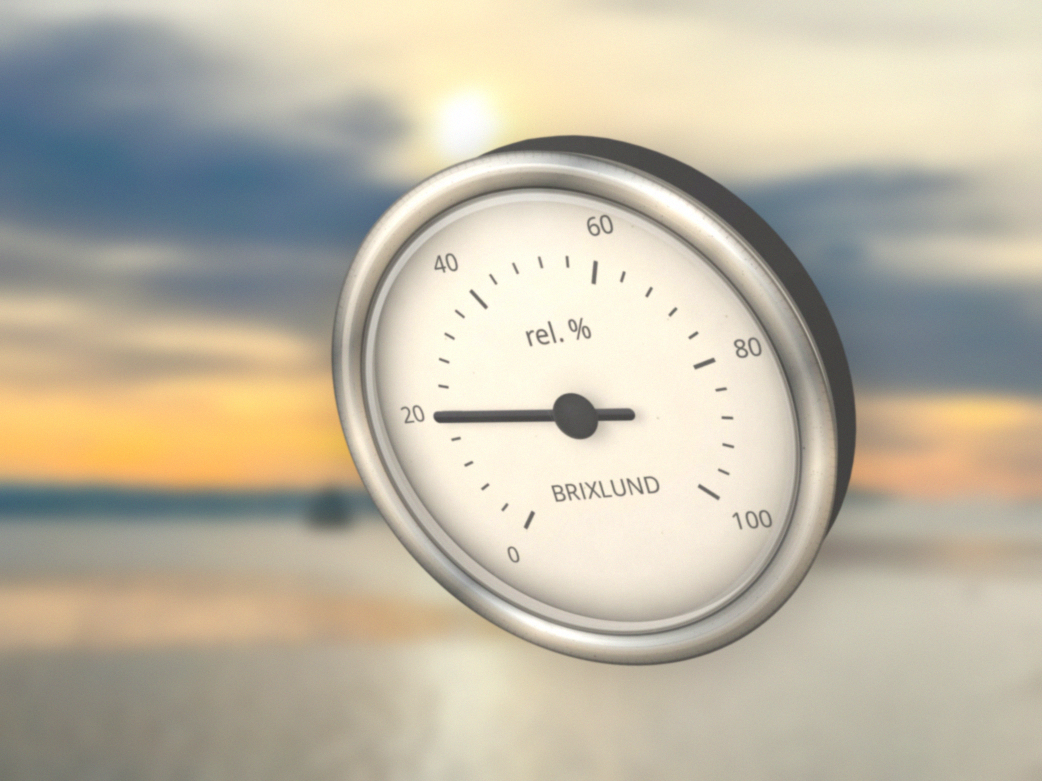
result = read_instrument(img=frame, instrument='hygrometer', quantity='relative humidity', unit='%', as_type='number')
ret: 20 %
